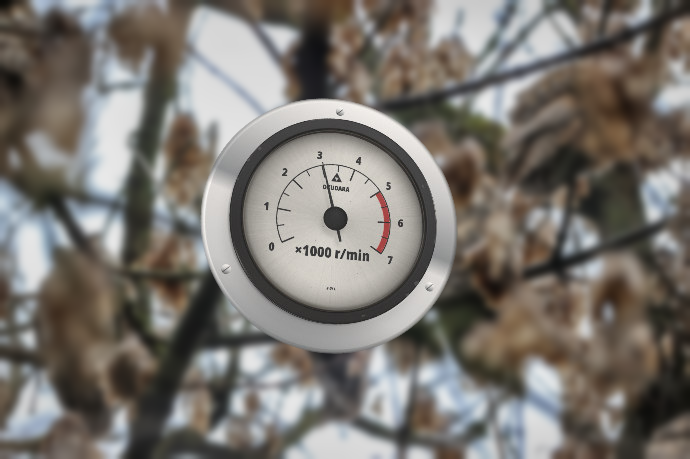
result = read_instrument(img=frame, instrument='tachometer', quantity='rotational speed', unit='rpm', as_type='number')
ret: 3000 rpm
